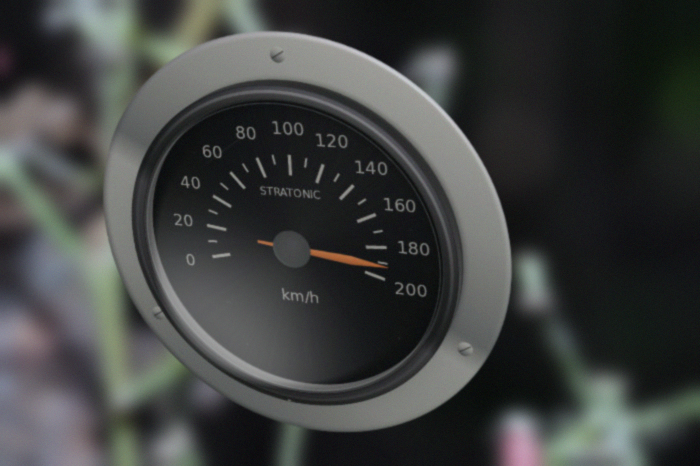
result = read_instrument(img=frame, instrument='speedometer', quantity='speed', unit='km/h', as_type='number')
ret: 190 km/h
